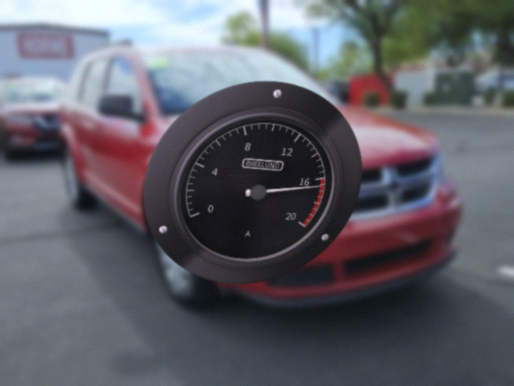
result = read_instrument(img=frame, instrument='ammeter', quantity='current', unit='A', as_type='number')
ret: 16.5 A
